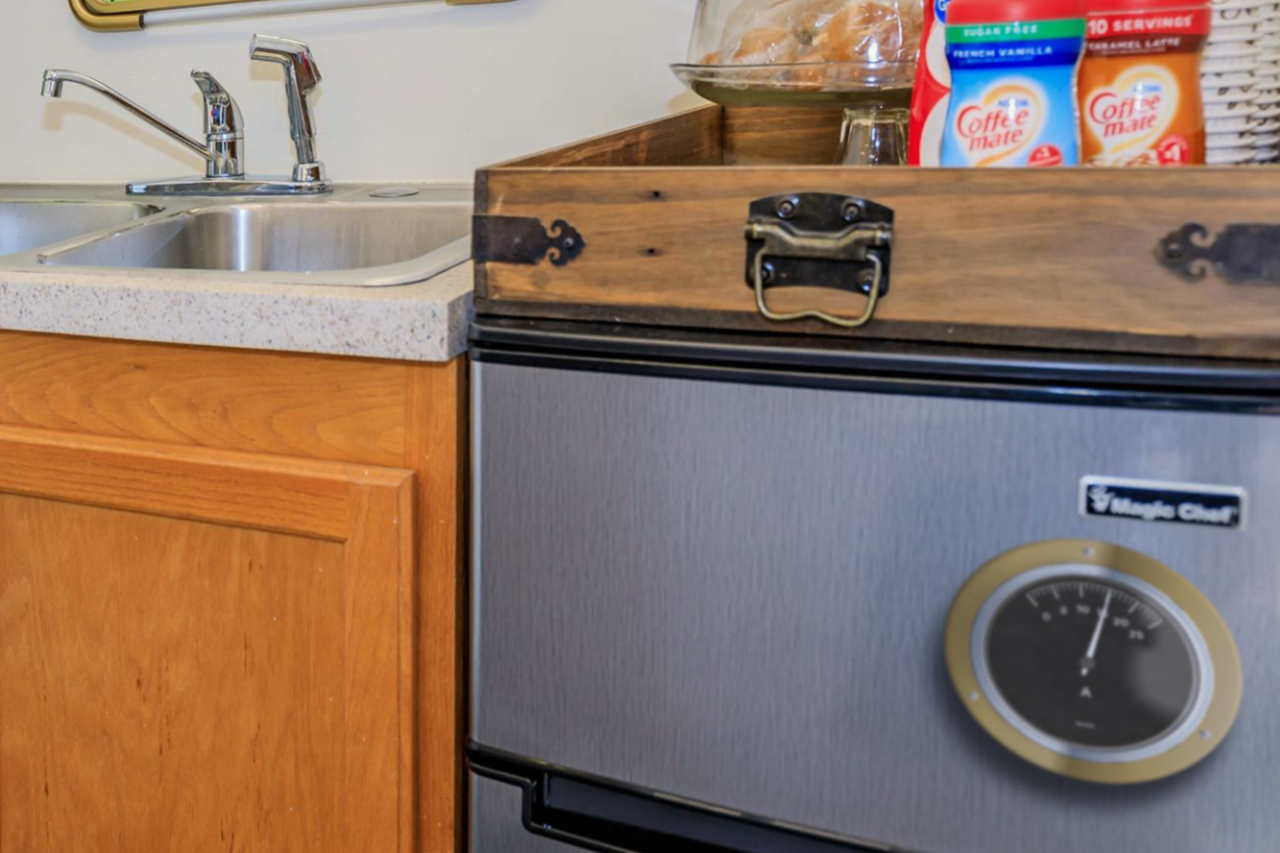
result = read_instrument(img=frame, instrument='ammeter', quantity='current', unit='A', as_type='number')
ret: 15 A
